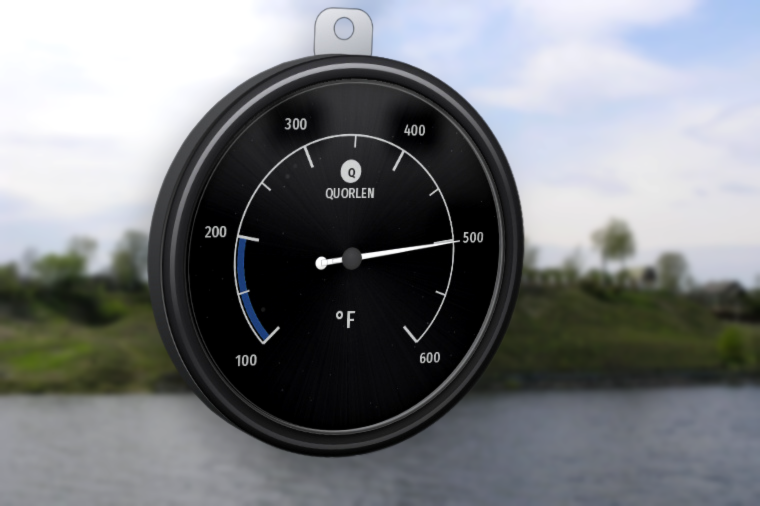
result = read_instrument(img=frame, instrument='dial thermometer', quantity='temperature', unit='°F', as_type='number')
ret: 500 °F
